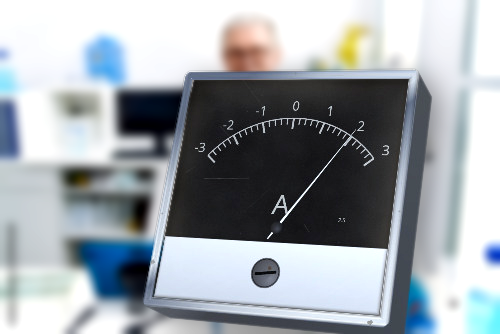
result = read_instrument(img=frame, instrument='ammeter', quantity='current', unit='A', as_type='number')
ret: 2 A
